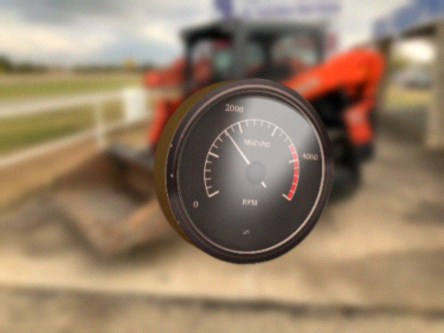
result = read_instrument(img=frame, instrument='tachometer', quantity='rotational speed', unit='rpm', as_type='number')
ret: 1600 rpm
